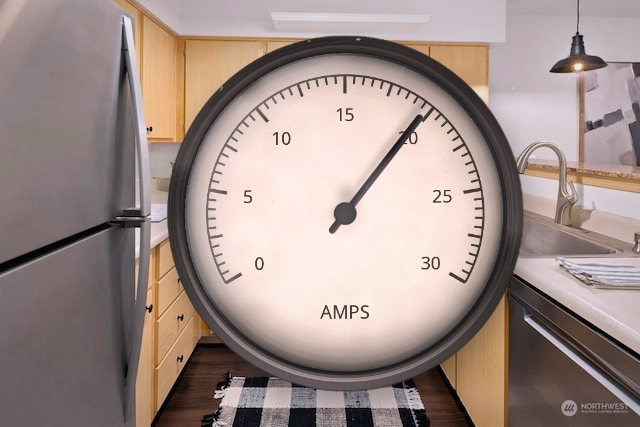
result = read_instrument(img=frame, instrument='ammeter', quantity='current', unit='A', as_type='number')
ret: 19.75 A
